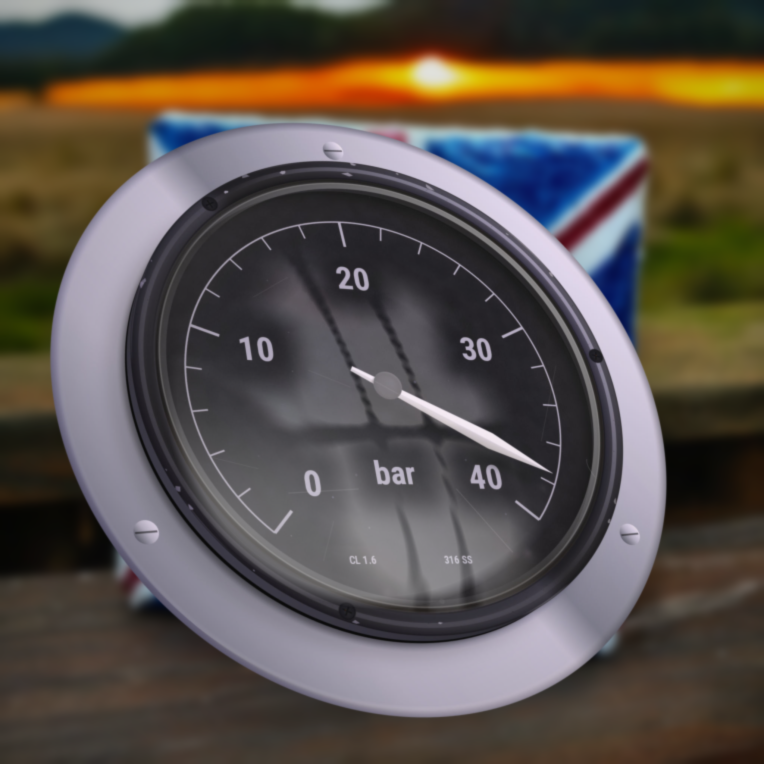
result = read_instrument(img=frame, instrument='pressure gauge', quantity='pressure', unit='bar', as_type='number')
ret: 38 bar
